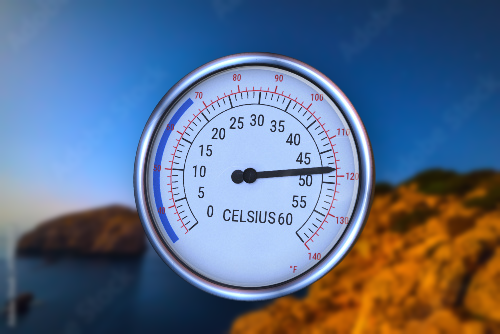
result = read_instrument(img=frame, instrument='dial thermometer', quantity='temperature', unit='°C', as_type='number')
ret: 48 °C
